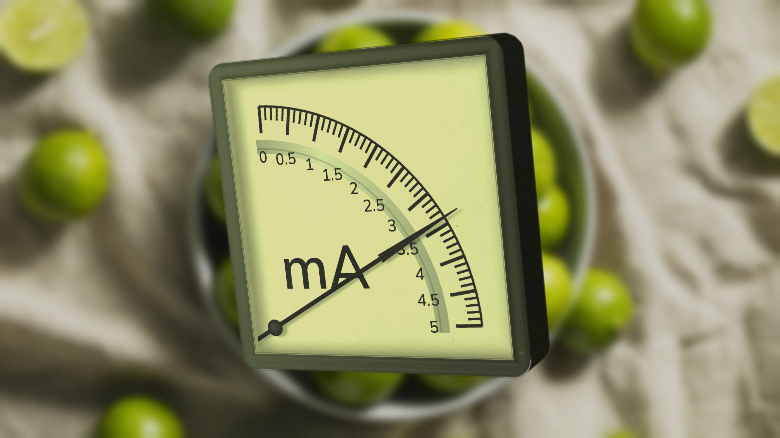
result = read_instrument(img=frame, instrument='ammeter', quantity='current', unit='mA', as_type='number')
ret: 3.4 mA
